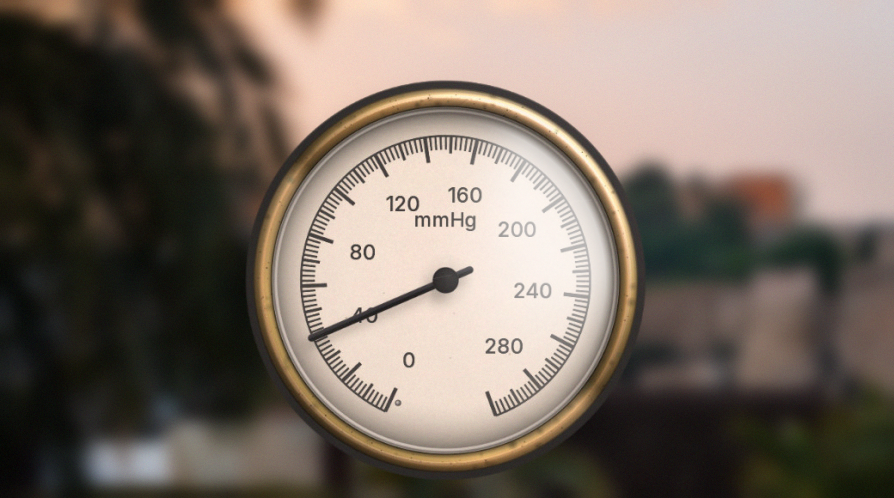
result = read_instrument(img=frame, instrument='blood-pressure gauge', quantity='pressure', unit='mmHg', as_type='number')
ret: 40 mmHg
